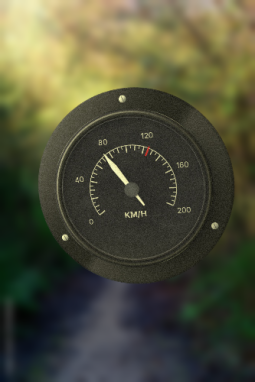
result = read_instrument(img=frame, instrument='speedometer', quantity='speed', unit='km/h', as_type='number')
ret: 75 km/h
